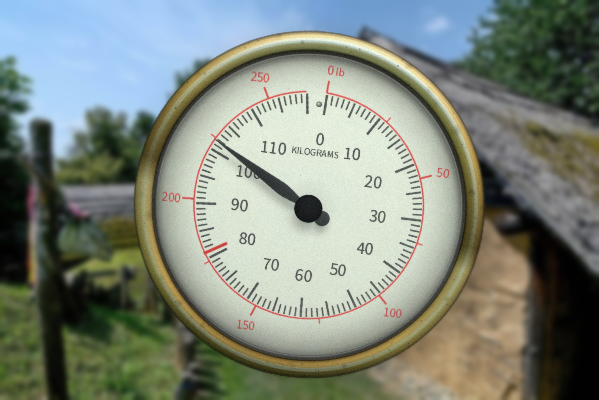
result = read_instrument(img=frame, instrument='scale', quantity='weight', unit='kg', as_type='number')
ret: 102 kg
